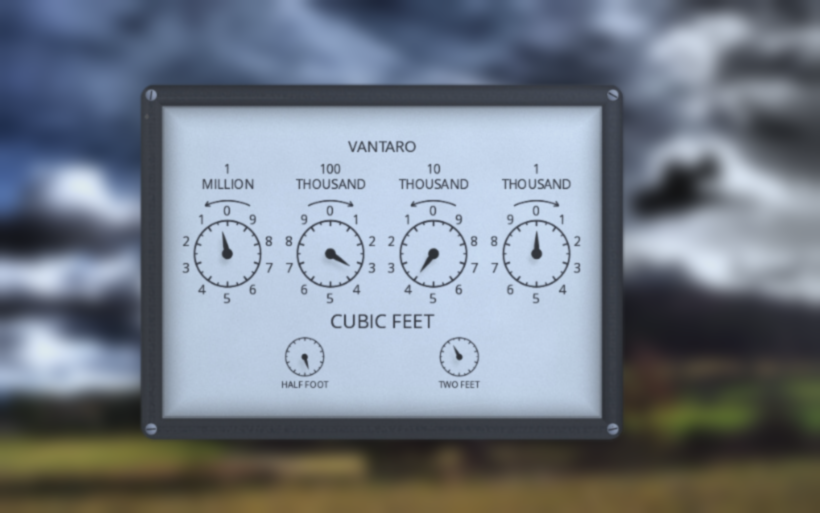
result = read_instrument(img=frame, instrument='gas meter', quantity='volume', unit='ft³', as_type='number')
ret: 34000 ft³
